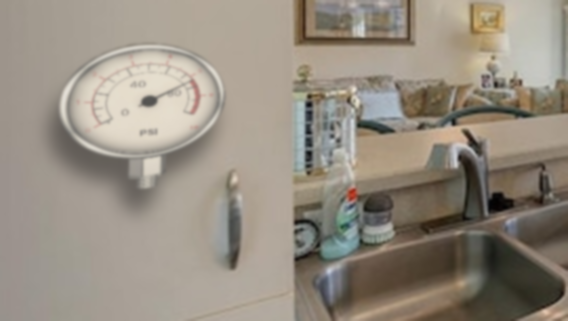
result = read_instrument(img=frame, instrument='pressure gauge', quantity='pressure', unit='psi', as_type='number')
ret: 75 psi
